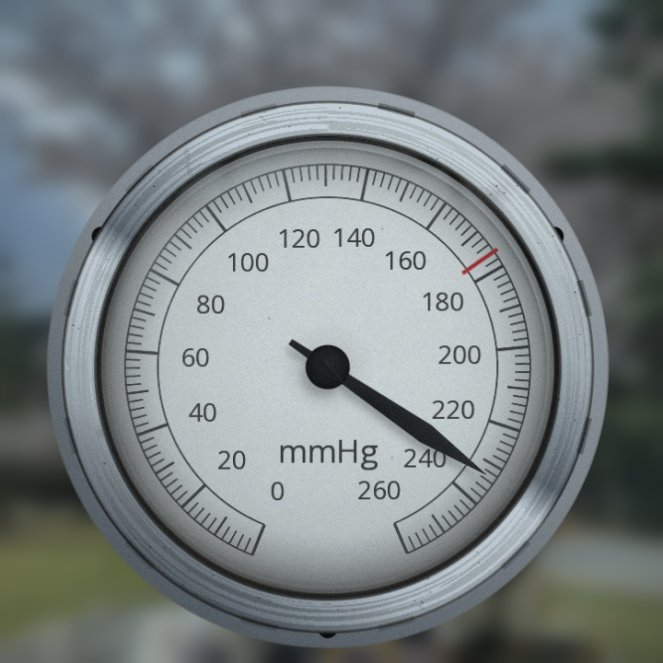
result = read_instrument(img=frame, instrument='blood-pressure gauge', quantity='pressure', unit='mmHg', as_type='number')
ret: 233 mmHg
